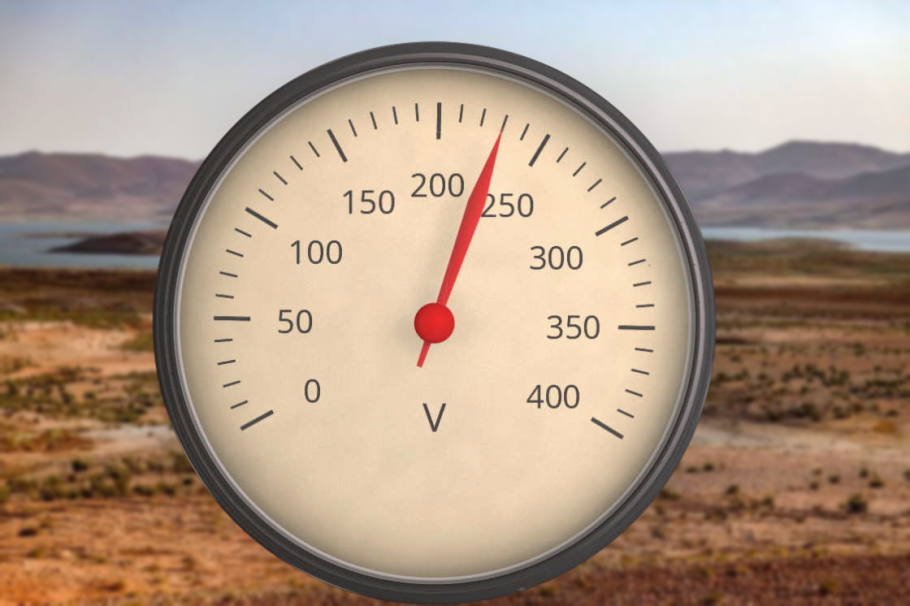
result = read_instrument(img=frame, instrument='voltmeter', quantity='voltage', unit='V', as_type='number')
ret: 230 V
